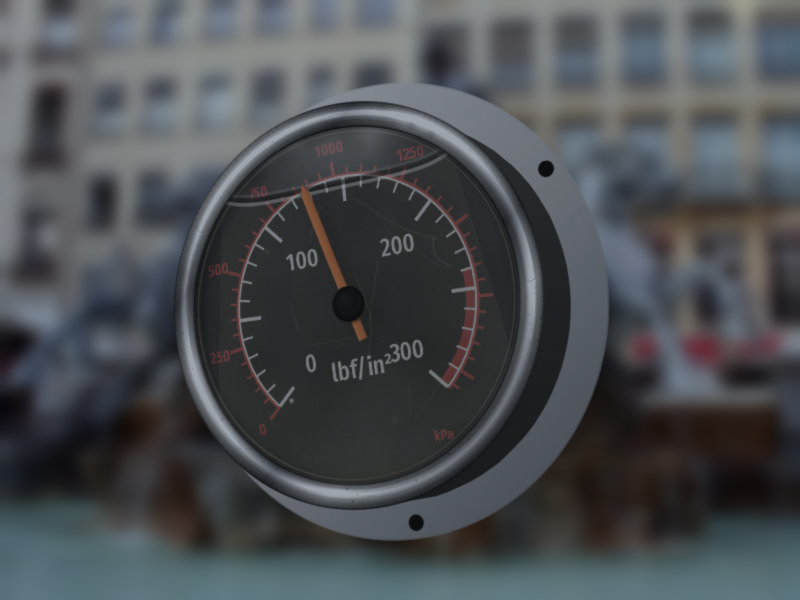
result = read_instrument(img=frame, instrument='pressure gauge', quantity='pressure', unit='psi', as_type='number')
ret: 130 psi
